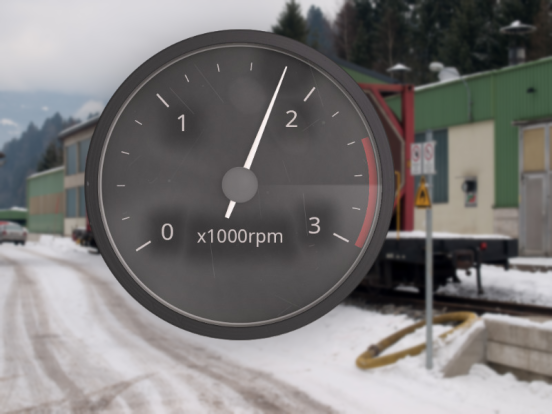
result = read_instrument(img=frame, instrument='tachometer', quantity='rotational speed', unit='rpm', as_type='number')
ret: 1800 rpm
